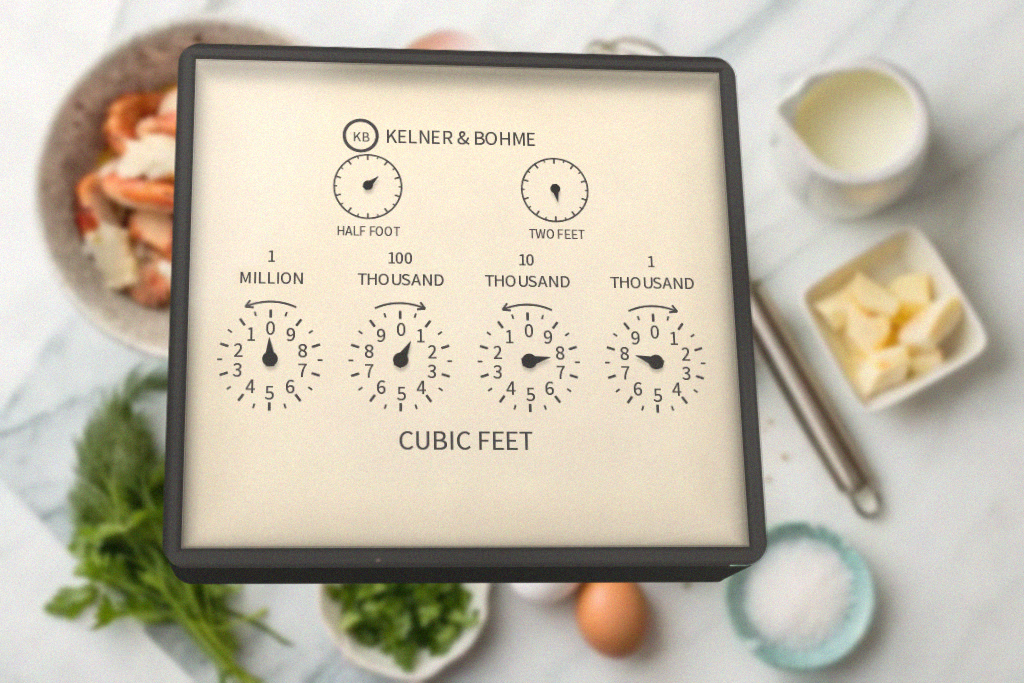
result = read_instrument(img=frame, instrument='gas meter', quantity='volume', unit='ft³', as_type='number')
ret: 7800 ft³
